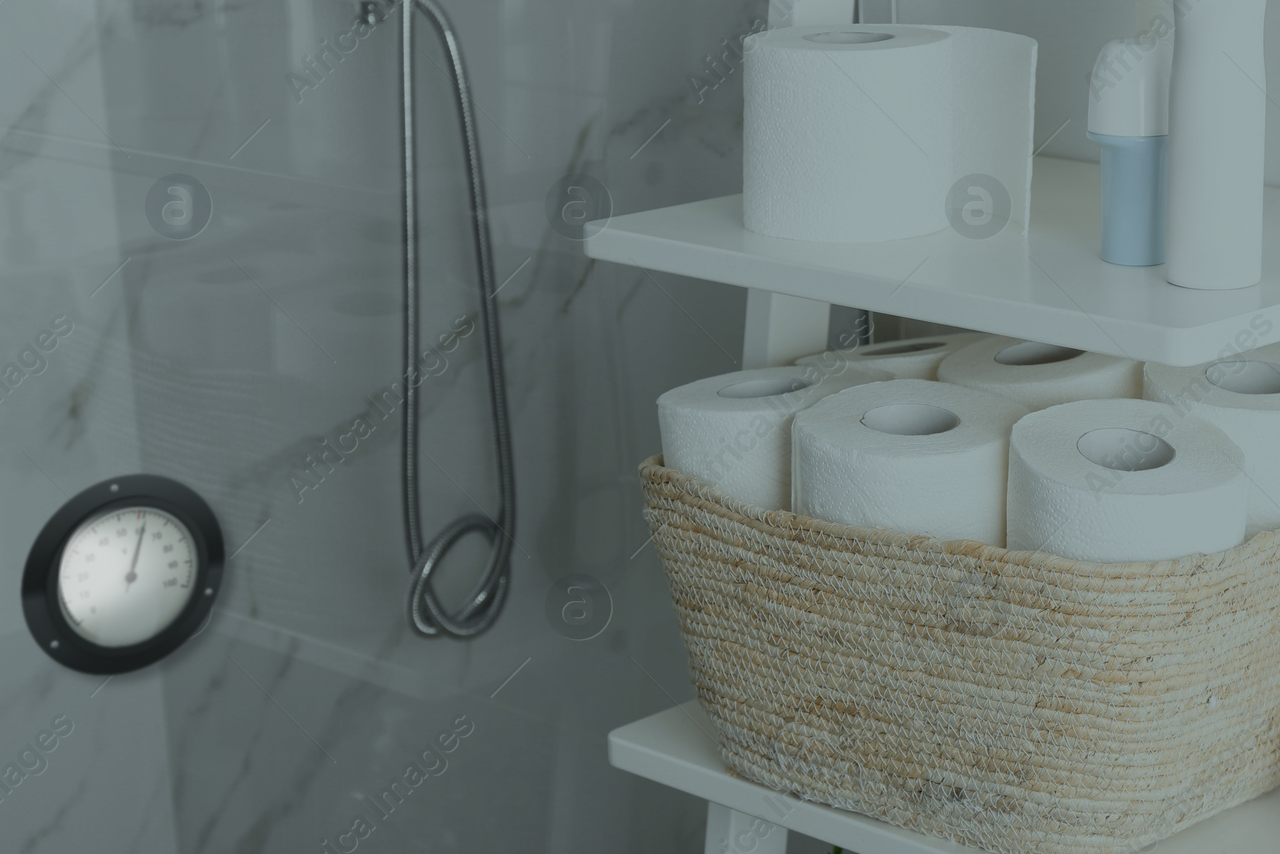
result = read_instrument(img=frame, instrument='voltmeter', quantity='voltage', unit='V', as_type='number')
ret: 60 V
